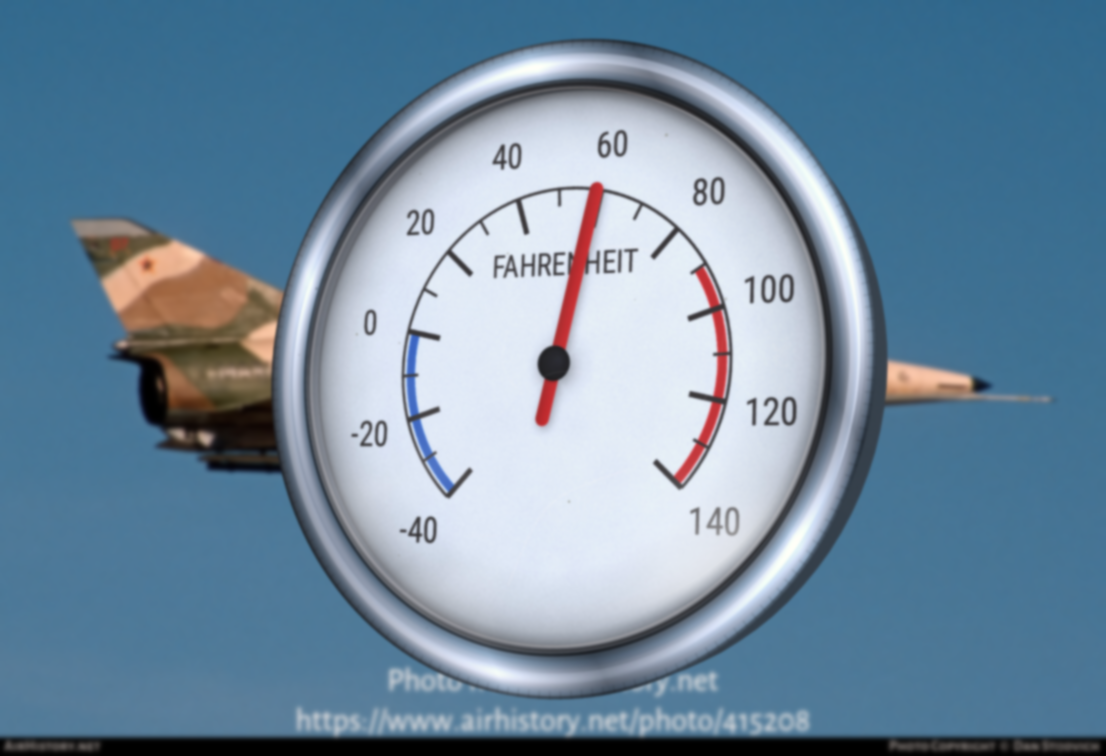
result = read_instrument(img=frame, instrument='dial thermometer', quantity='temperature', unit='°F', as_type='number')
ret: 60 °F
